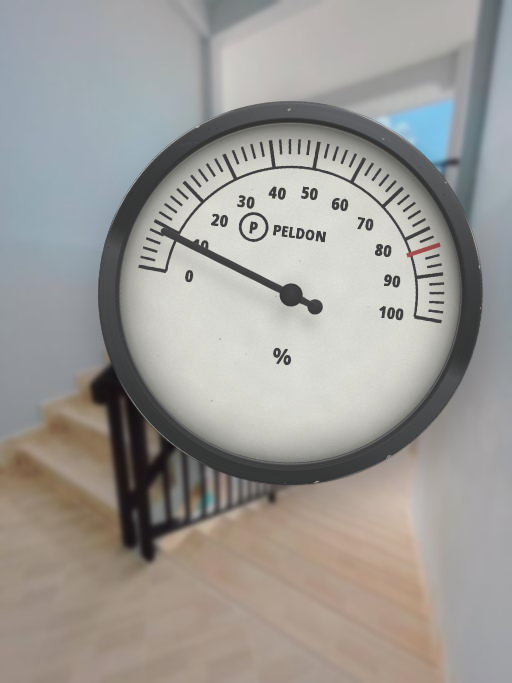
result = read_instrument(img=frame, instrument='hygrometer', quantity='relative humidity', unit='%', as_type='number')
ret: 9 %
